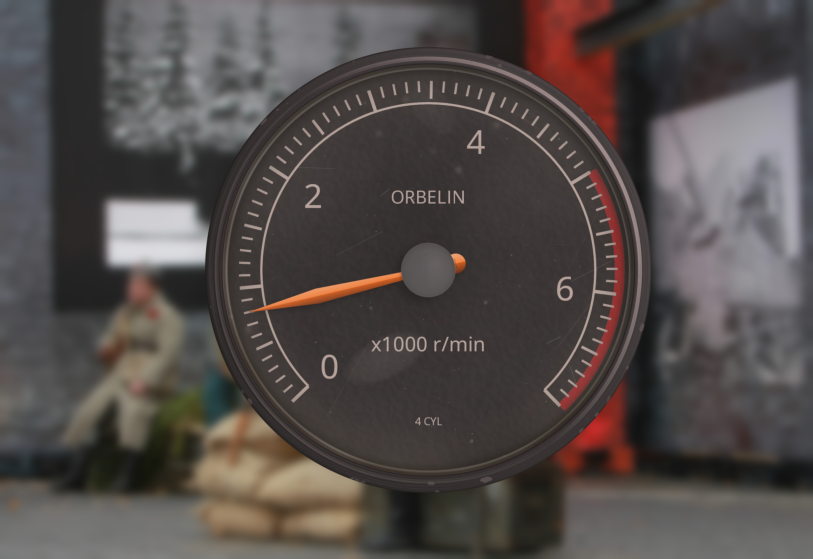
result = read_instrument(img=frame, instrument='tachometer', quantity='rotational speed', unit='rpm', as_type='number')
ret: 800 rpm
